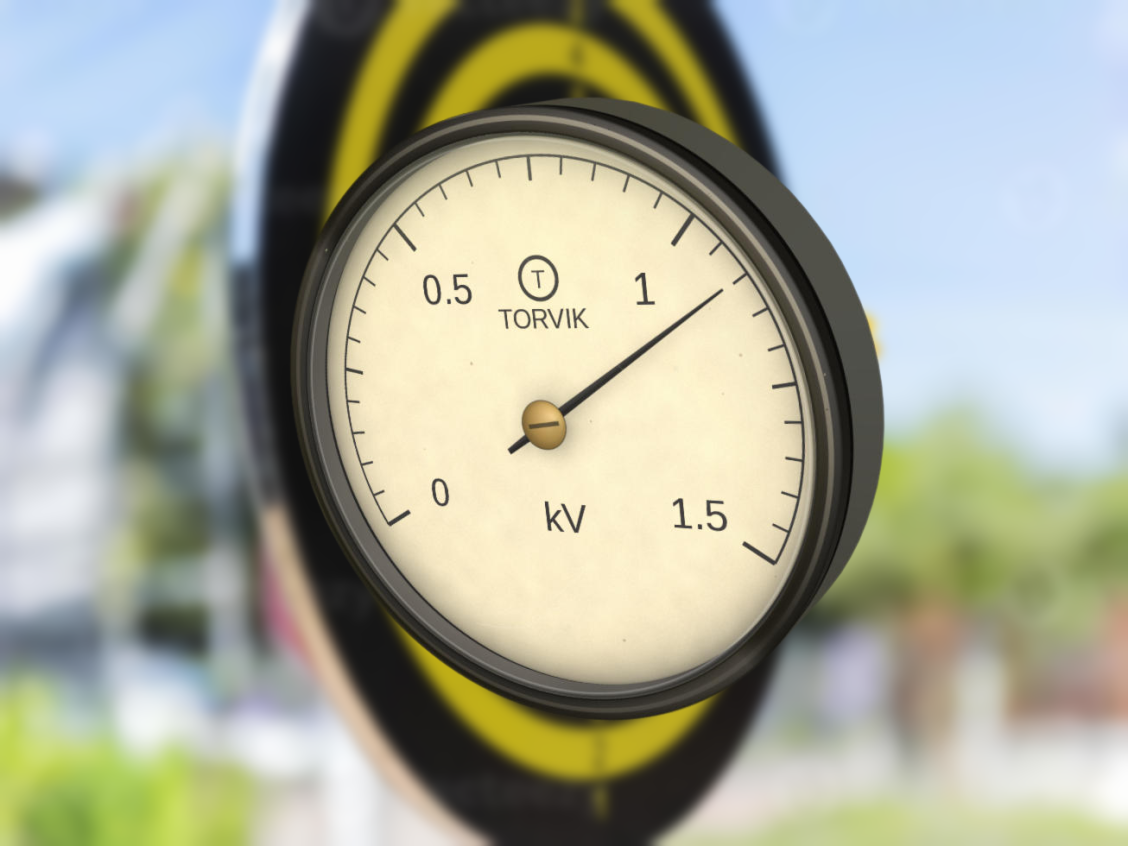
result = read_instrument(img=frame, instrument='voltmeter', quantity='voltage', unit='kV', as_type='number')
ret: 1.1 kV
